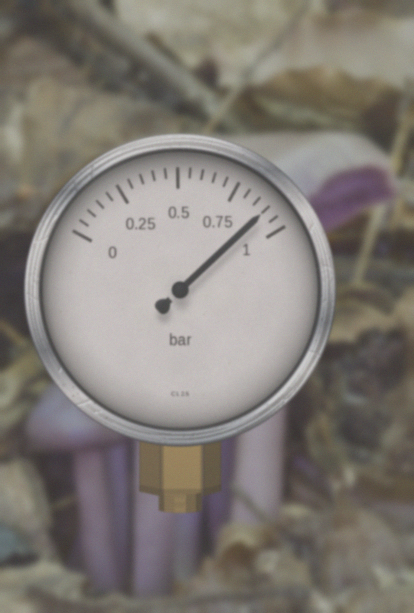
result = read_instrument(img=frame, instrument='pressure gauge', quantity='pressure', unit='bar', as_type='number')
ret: 0.9 bar
